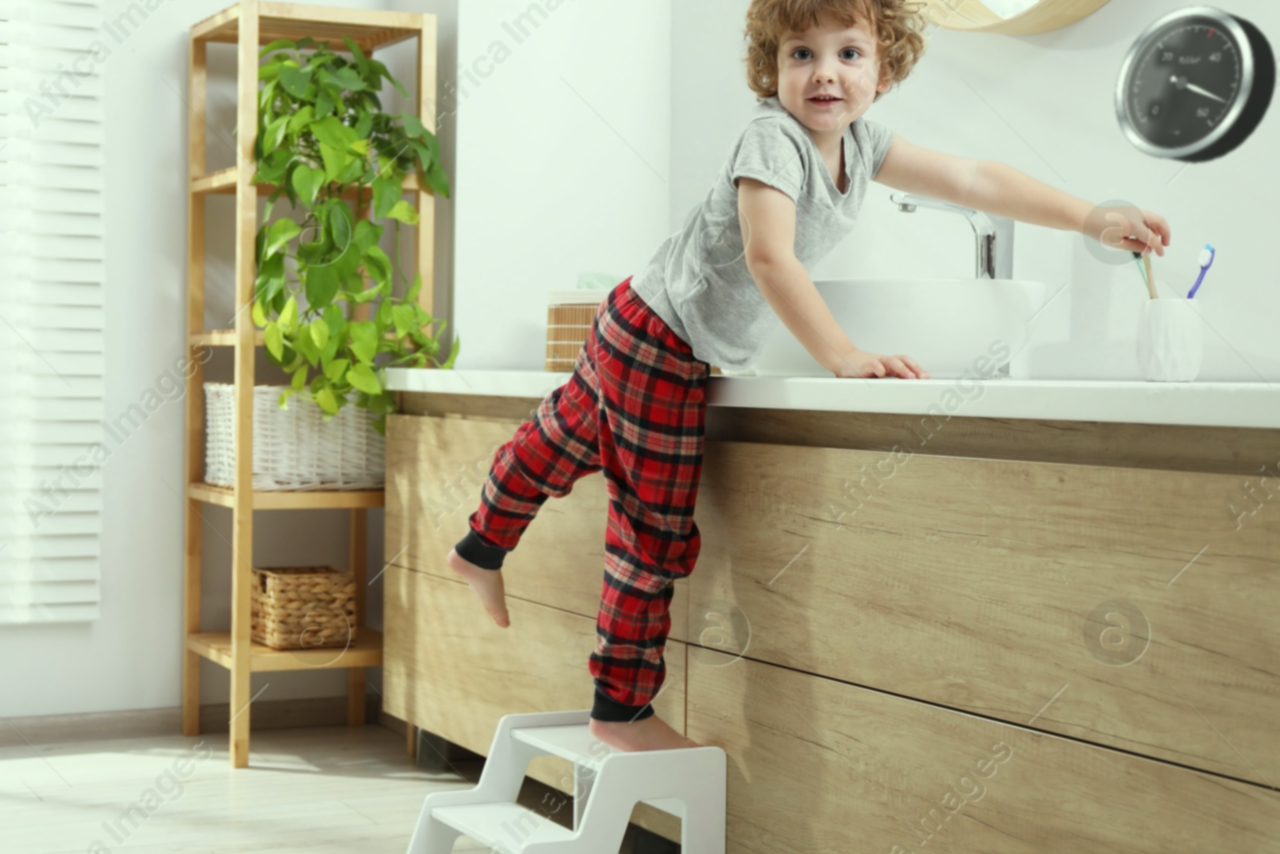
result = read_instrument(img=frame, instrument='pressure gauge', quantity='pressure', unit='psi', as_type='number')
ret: 54 psi
